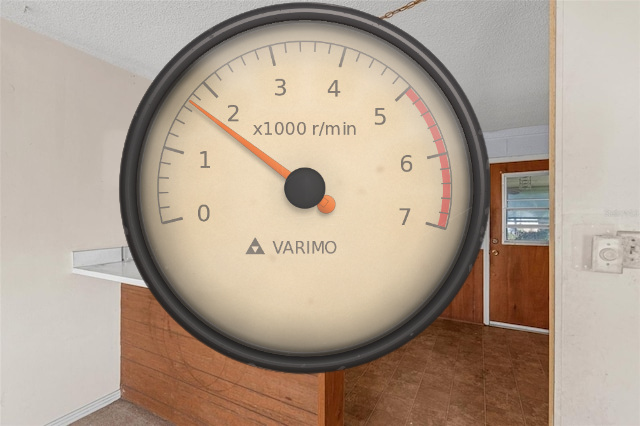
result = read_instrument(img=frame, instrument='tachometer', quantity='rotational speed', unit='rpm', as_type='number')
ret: 1700 rpm
